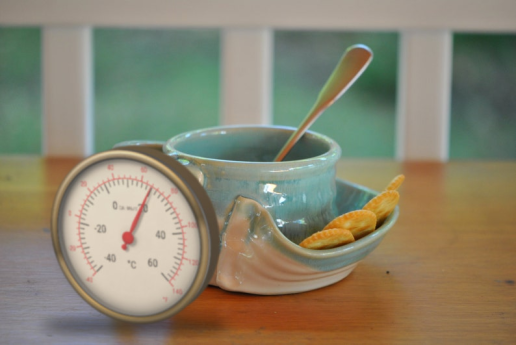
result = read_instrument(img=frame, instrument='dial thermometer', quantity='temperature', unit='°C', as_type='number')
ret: 20 °C
